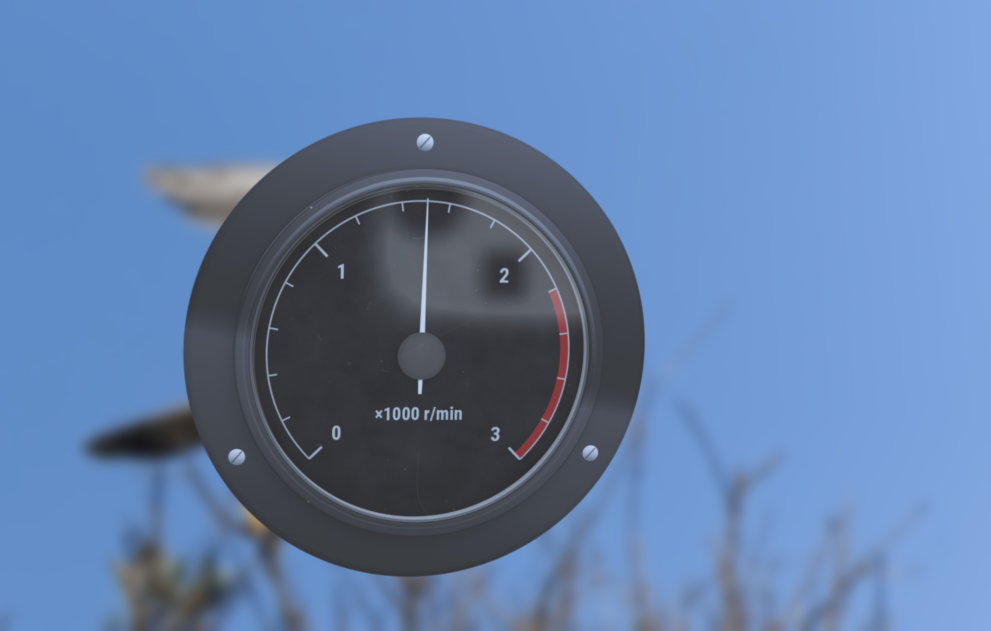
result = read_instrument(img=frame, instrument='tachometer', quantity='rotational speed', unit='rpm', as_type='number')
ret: 1500 rpm
